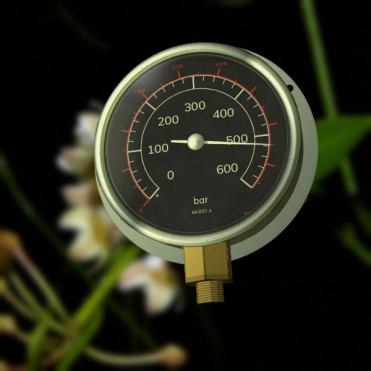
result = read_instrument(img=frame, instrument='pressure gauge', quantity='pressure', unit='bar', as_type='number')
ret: 520 bar
